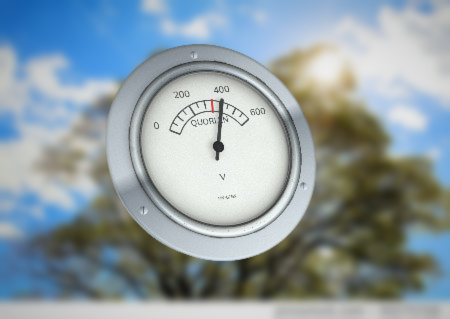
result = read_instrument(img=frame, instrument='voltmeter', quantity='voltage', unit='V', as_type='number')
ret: 400 V
